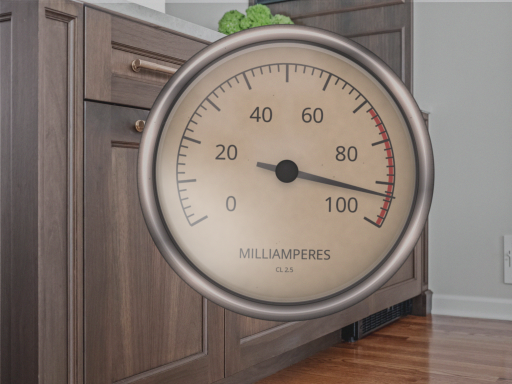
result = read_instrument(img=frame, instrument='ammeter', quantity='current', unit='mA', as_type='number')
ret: 93 mA
